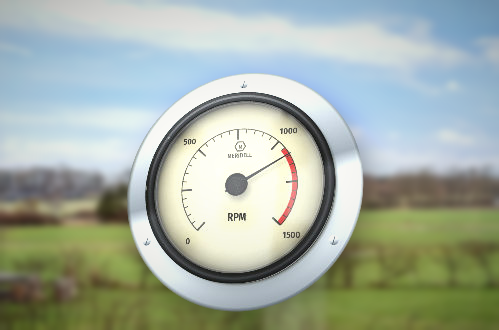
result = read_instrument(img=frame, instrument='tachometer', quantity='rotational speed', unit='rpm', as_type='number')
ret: 1100 rpm
